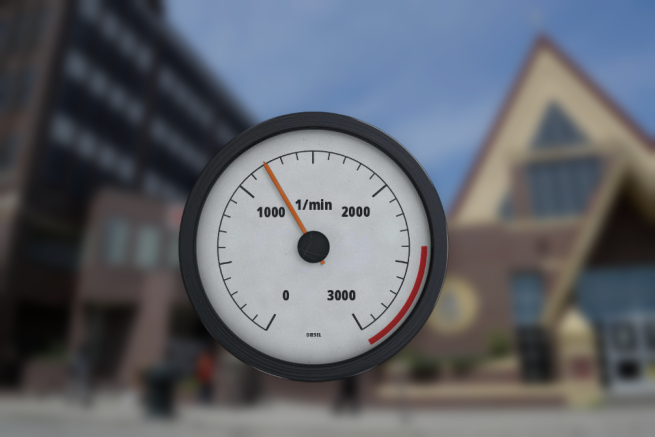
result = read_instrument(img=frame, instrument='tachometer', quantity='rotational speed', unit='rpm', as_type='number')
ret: 1200 rpm
